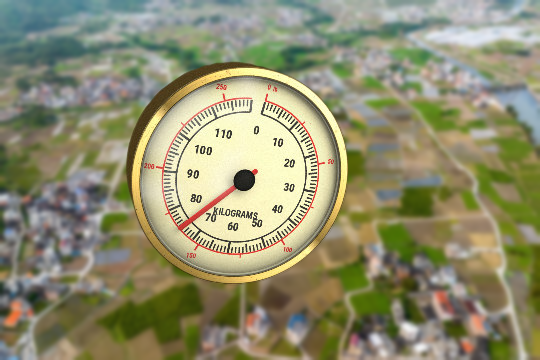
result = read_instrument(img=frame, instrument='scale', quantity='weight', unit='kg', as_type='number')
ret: 75 kg
